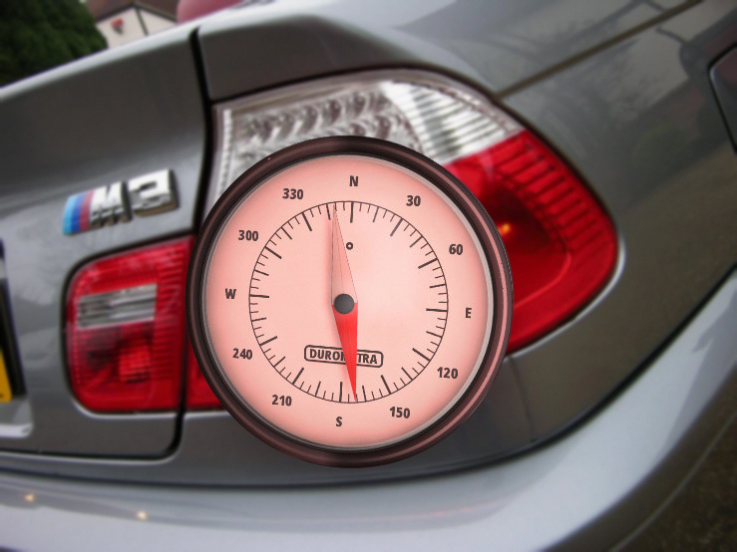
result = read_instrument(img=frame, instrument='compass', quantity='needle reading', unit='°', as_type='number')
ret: 170 °
